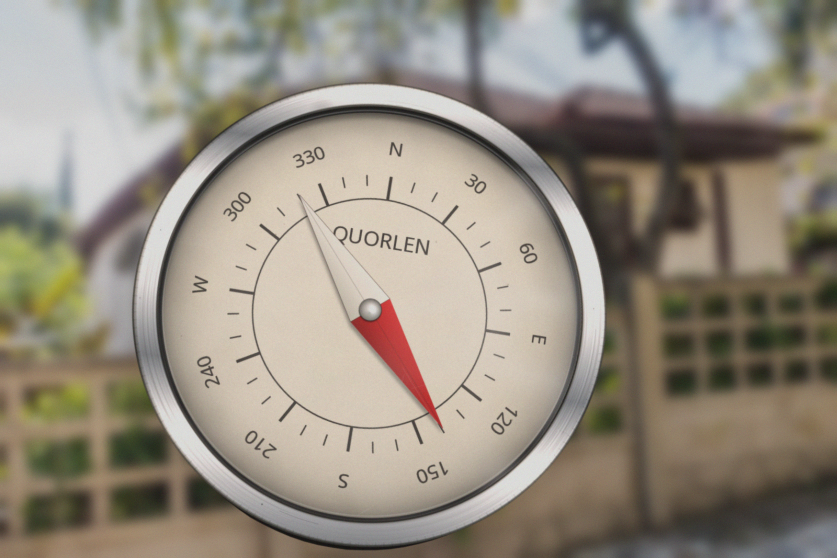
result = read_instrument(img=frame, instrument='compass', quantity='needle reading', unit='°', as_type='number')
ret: 140 °
